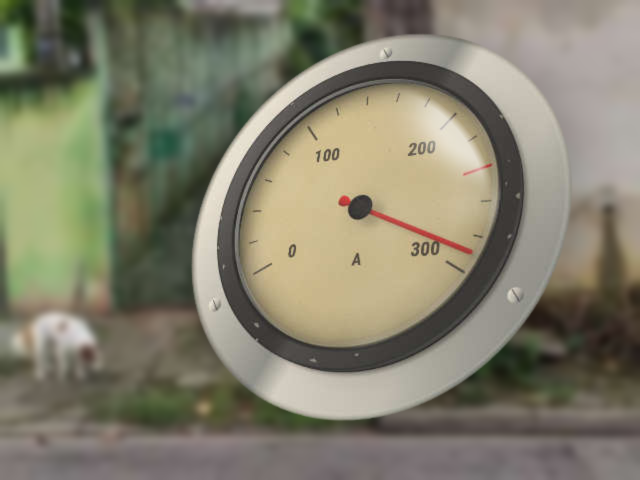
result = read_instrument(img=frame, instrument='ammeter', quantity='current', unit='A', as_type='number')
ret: 290 A
